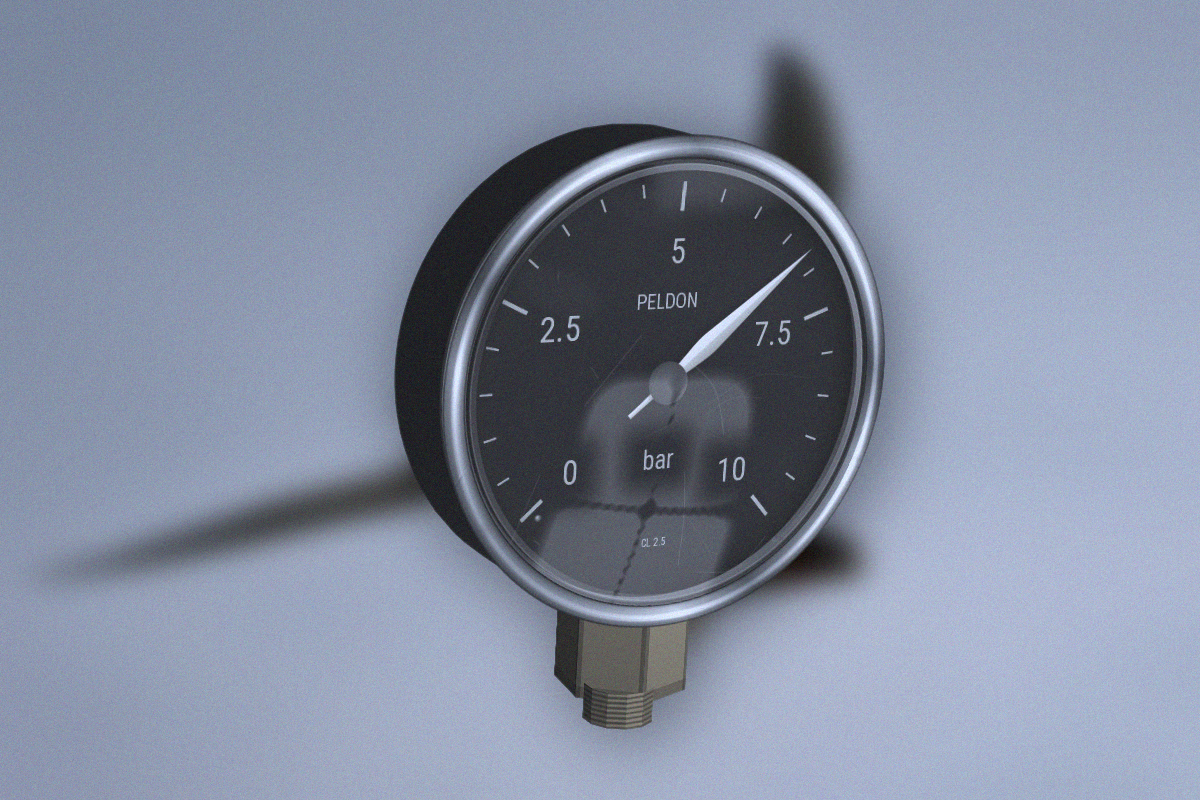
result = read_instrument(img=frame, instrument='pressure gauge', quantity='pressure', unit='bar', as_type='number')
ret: 6.75 bar
